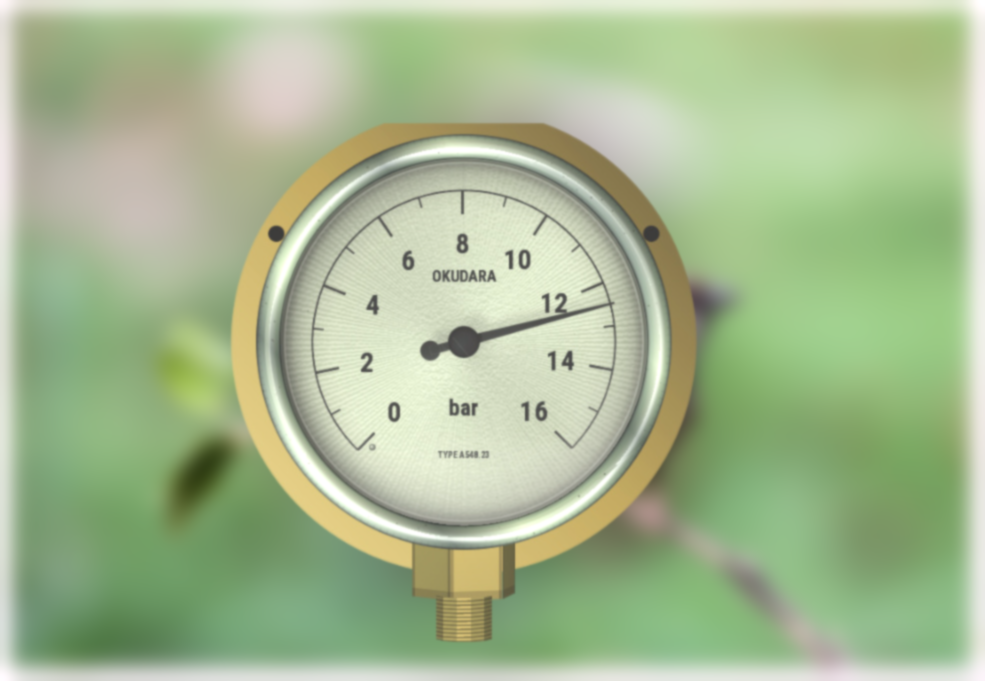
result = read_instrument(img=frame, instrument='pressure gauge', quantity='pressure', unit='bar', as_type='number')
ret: 12.5 bar
